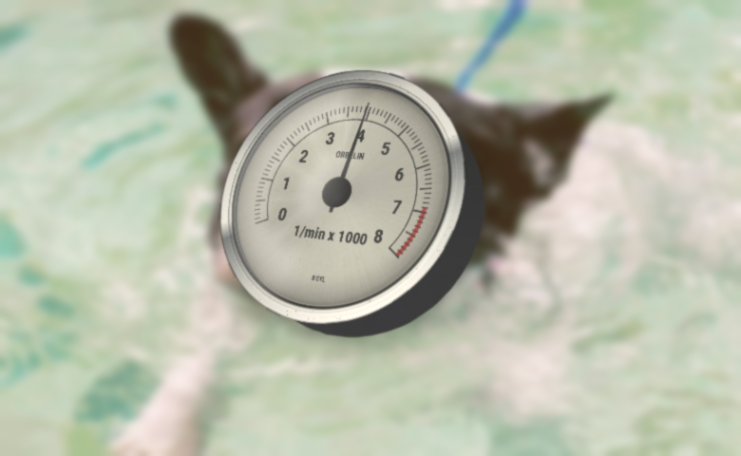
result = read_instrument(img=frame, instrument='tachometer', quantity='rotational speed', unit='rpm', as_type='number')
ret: 4000 rpm
